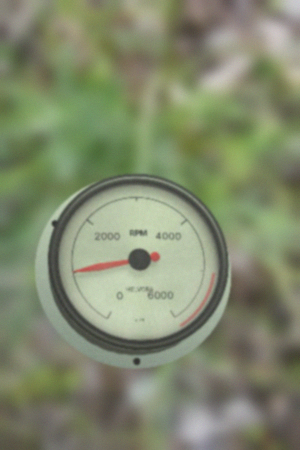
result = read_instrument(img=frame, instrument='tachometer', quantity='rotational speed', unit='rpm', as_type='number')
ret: 1000 rpm
